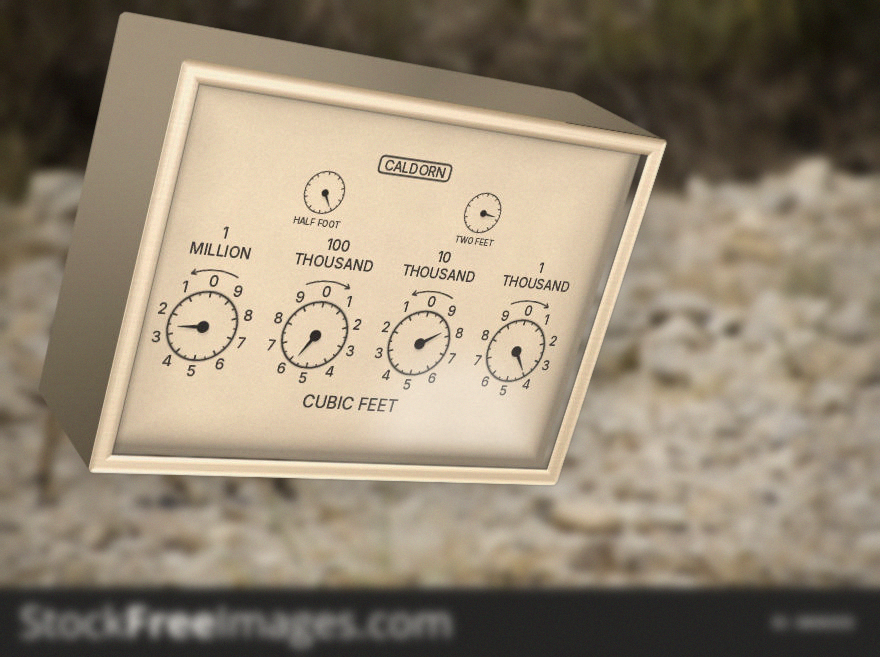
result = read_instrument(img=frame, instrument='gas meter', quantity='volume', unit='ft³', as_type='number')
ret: 258400 ft³
